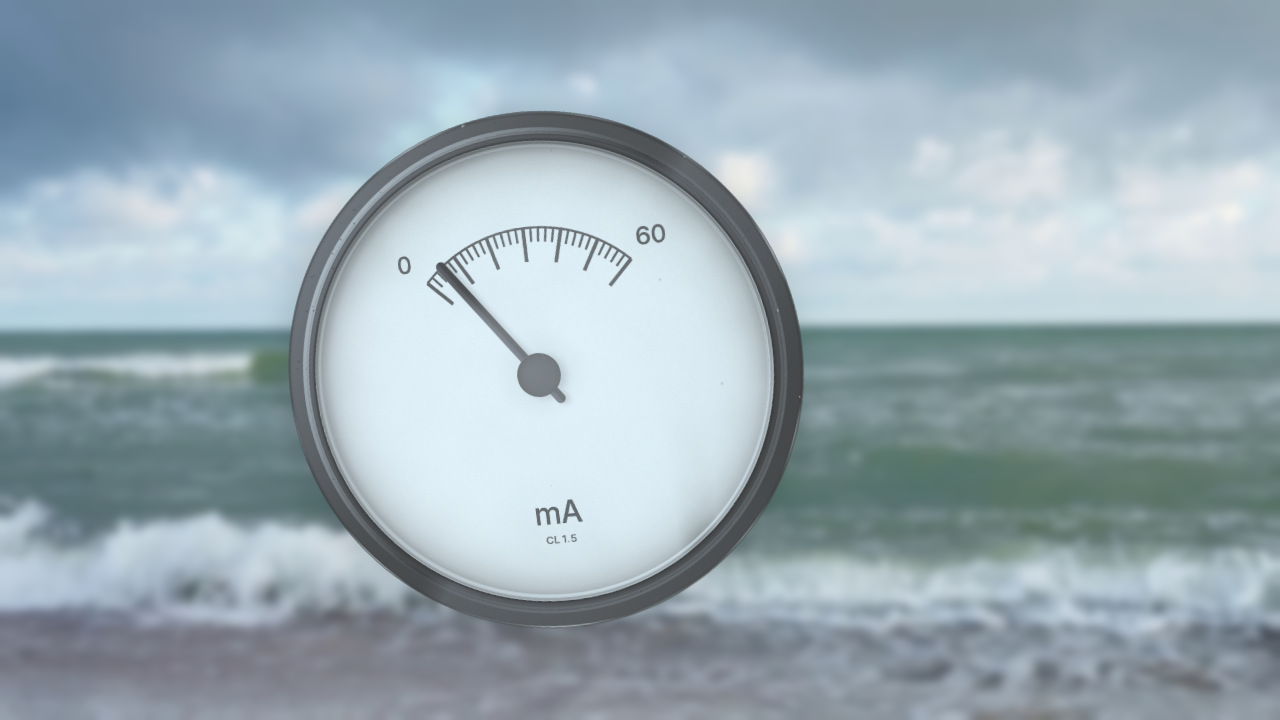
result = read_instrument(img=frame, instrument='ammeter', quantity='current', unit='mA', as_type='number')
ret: 6 mA
